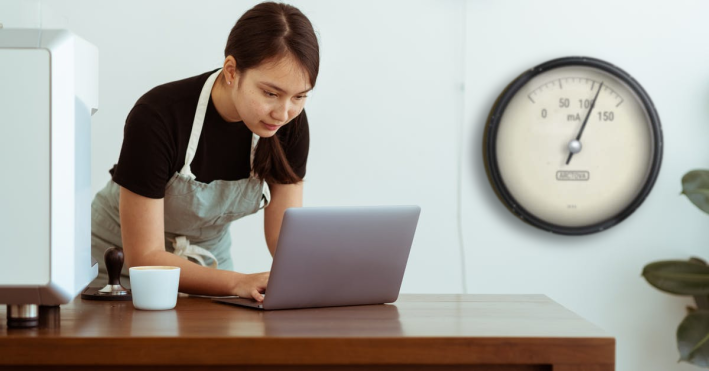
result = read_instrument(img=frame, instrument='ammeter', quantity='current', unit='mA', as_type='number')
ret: 110 mA
